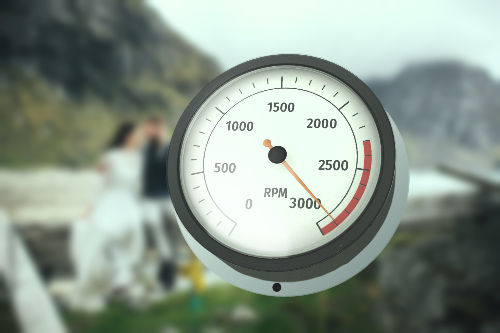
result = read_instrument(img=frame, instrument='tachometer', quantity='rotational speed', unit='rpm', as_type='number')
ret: 2900 rpm
